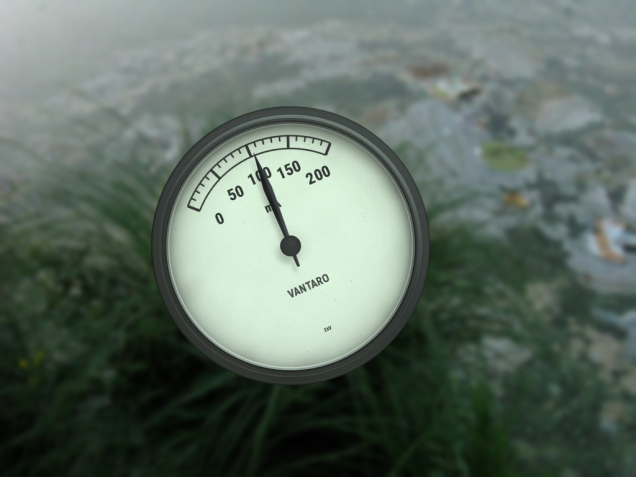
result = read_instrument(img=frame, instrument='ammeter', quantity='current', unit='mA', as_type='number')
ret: 105 mA
